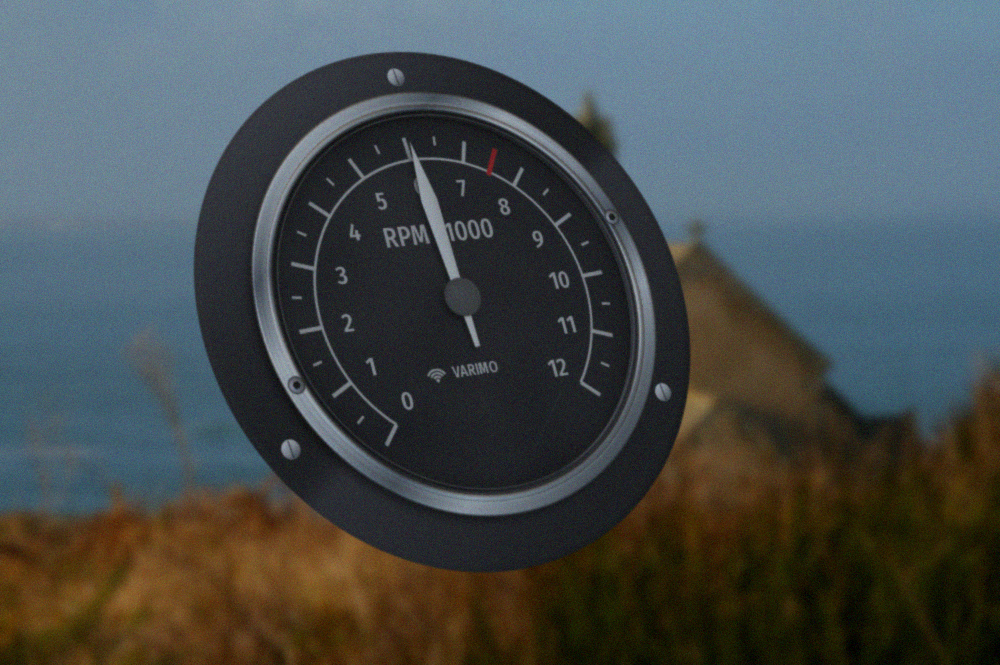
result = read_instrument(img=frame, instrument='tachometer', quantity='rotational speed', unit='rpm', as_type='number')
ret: 6000 rpm
